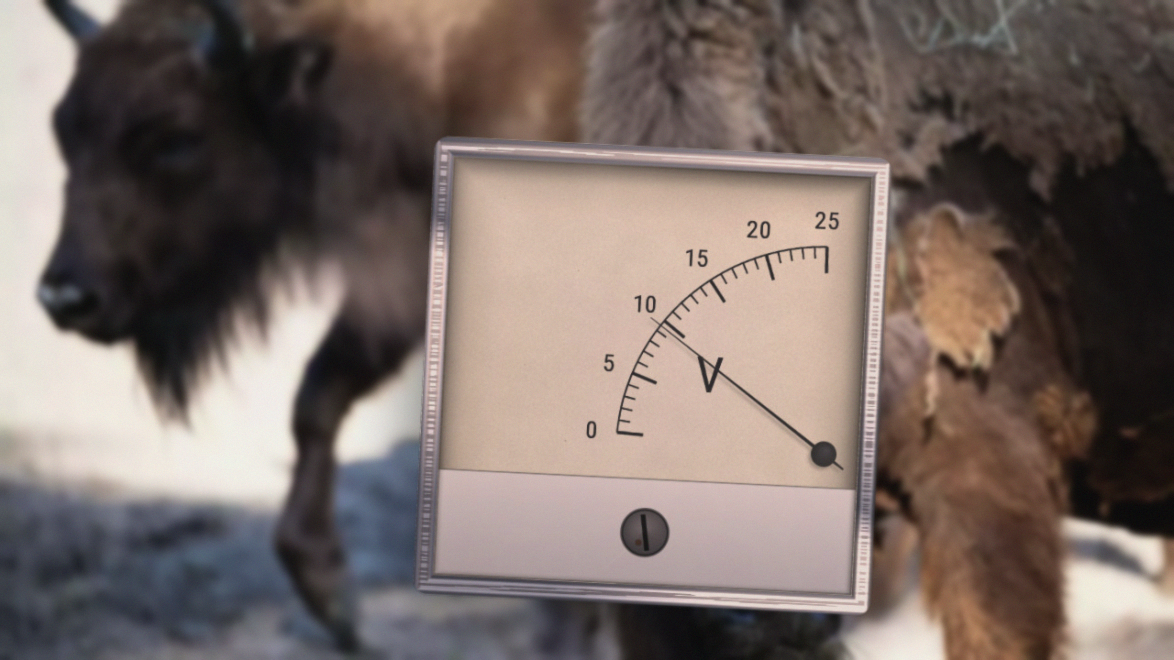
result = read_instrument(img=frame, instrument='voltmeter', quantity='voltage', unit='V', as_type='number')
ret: 9.5 V
